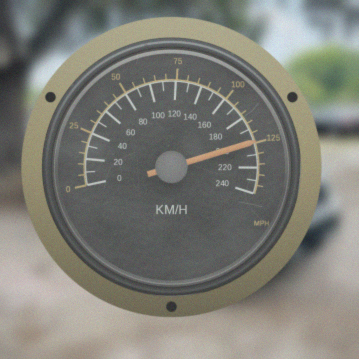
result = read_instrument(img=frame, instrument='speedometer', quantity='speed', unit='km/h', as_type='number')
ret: 200 km/h
